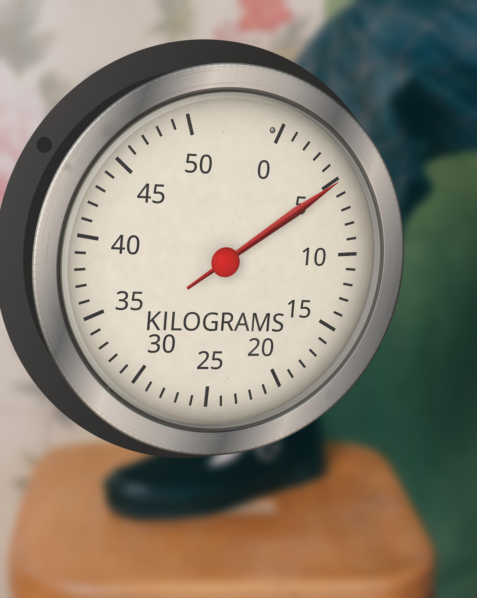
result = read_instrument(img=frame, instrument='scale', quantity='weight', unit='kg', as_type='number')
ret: 5 kg
